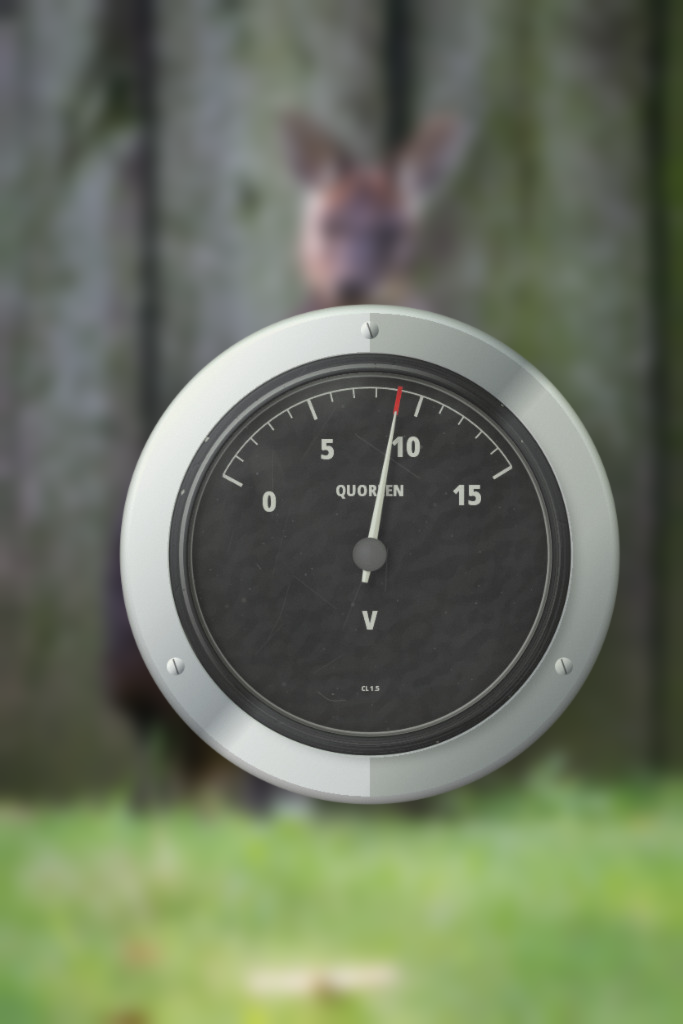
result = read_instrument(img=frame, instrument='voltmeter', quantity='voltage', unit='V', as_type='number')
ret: 9 V
